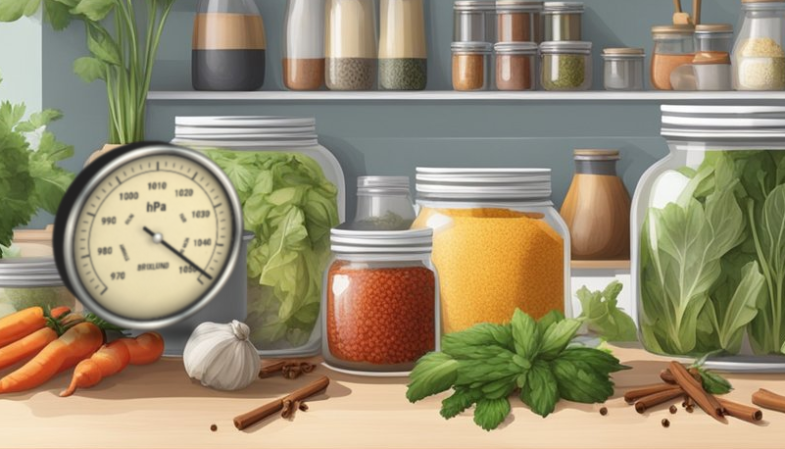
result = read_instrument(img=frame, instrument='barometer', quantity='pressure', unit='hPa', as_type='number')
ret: 1048 hPa
